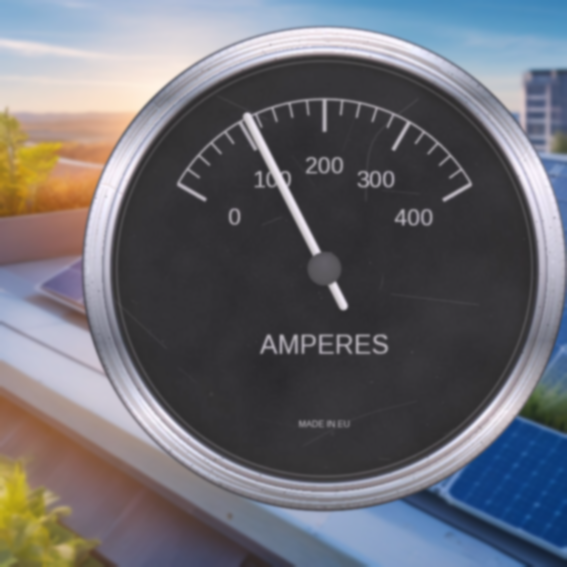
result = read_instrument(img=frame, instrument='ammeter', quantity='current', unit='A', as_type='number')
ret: 110 A
